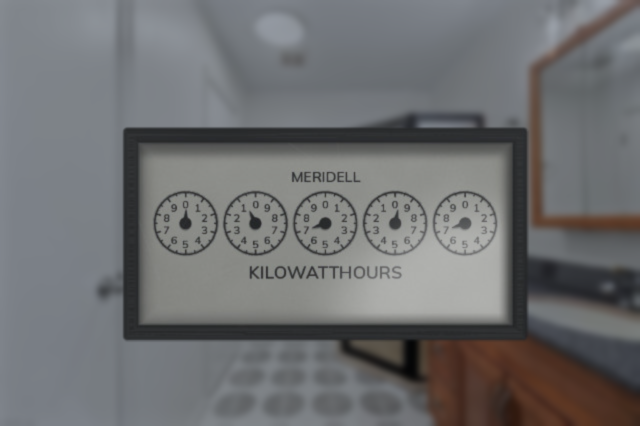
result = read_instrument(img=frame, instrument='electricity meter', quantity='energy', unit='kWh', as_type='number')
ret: 697 kWh
